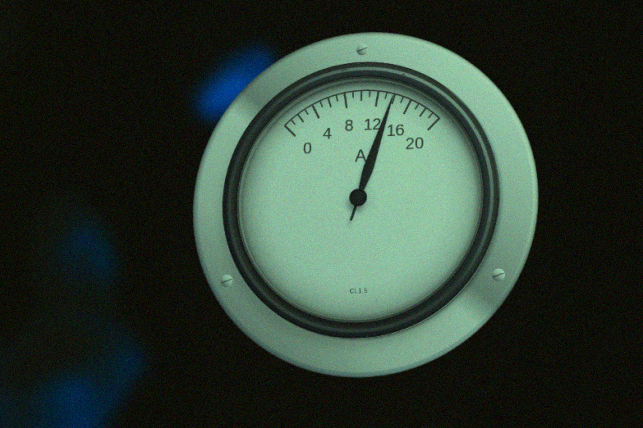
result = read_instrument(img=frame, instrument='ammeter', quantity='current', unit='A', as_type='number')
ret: 14 A
